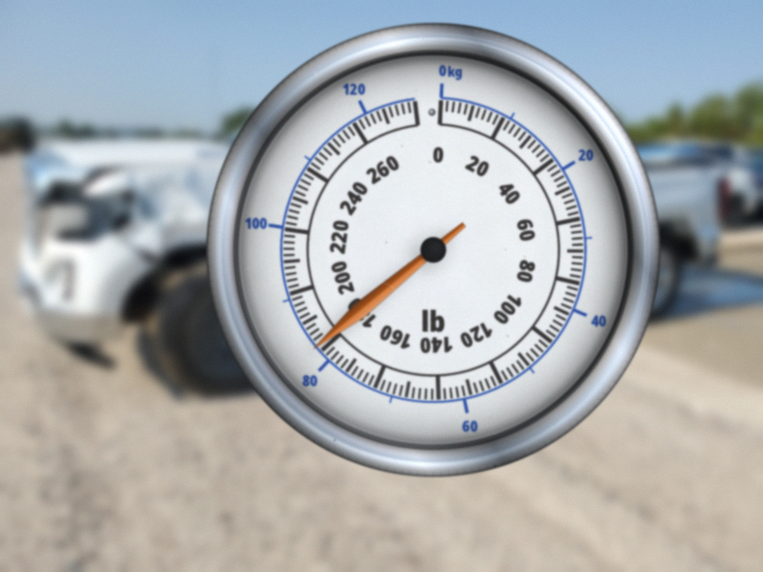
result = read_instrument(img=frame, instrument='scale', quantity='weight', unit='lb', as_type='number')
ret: 182 lb
